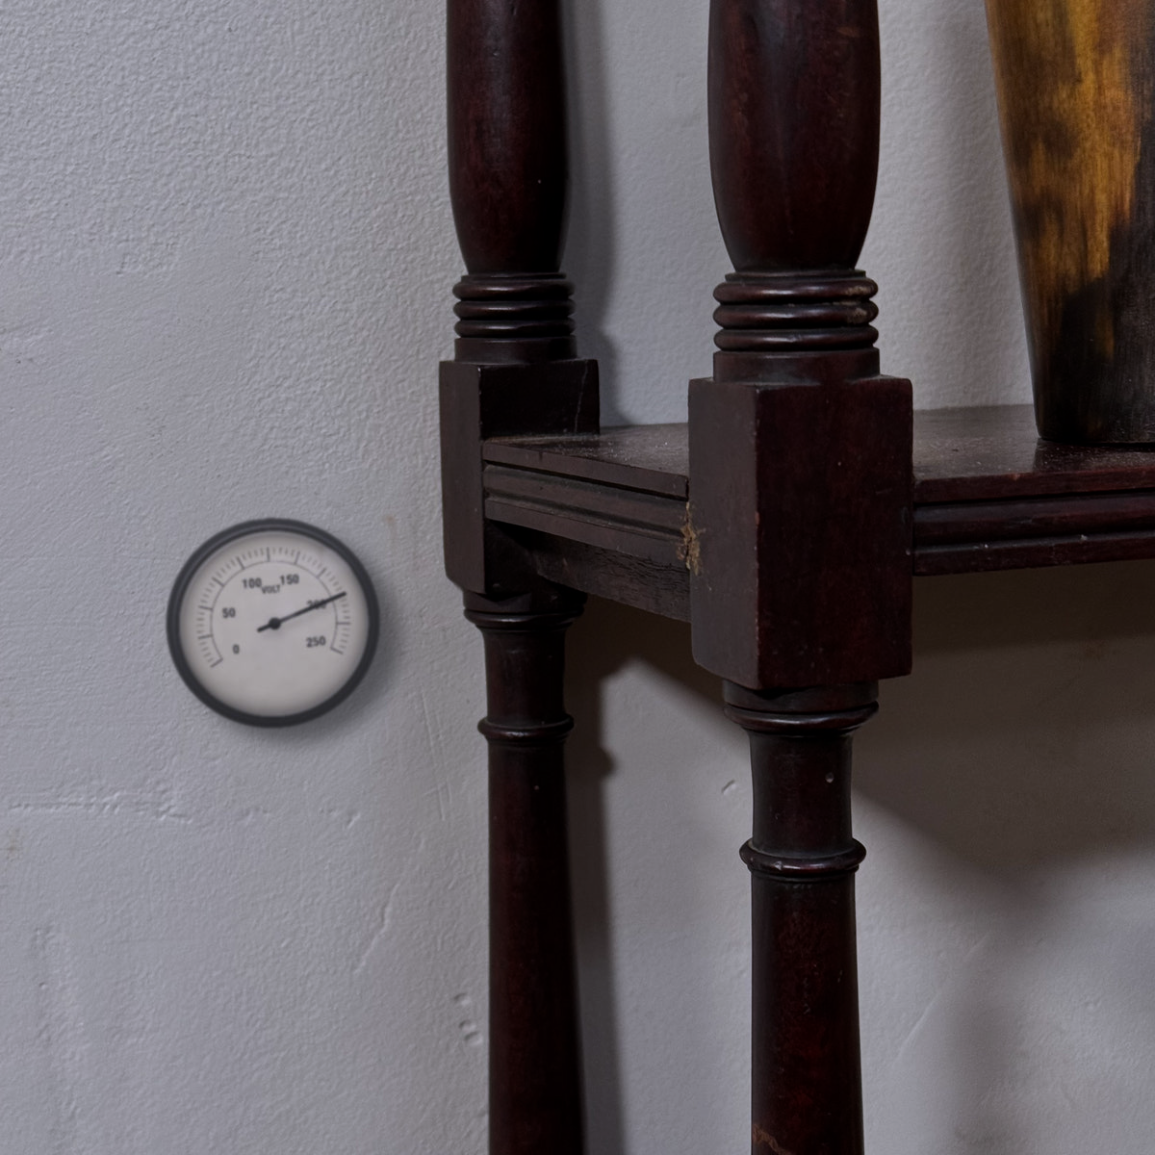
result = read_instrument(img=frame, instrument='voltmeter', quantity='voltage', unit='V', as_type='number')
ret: 200 V
